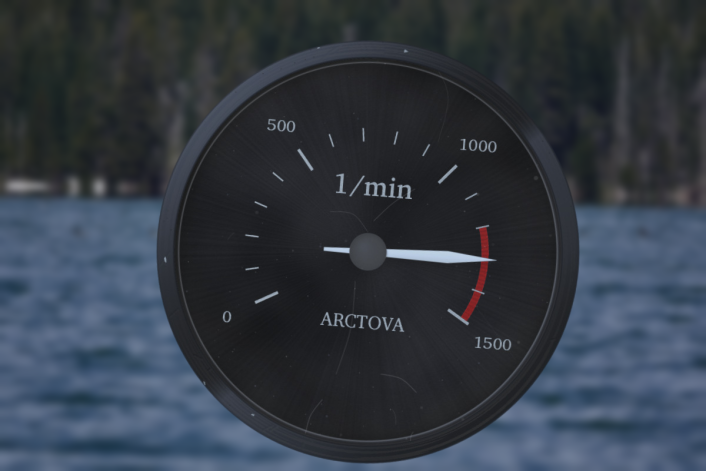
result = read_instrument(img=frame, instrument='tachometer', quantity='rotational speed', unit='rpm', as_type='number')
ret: 1300 rpm
